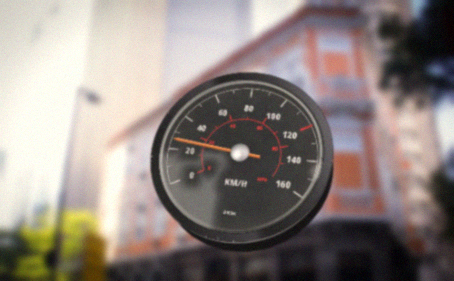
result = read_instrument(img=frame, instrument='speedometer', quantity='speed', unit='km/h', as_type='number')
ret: 25 km/h
